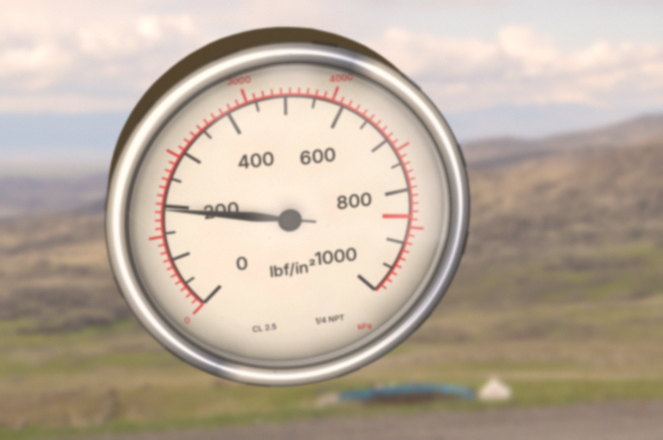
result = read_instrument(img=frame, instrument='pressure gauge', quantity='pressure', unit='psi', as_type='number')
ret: 200 psi
